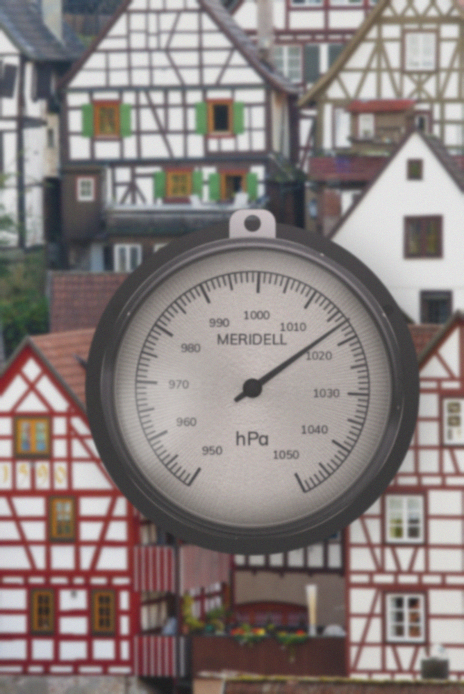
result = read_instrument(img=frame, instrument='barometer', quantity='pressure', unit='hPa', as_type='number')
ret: 1017 hPa
